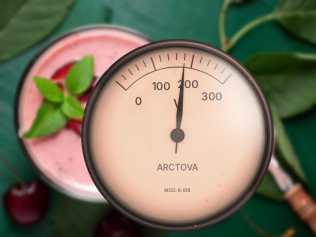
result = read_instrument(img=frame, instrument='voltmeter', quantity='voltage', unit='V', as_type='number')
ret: 180 V
